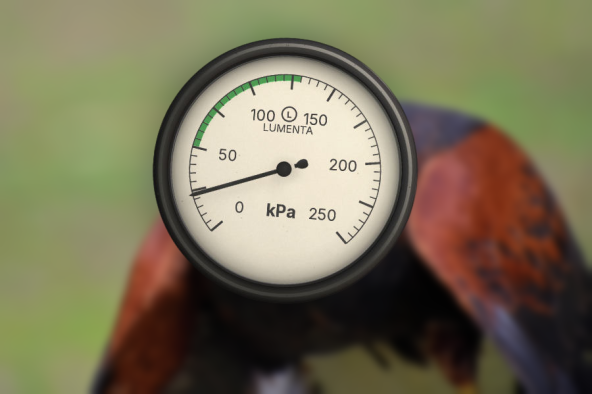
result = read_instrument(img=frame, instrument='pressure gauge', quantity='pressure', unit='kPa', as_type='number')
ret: 22.5 kPa
